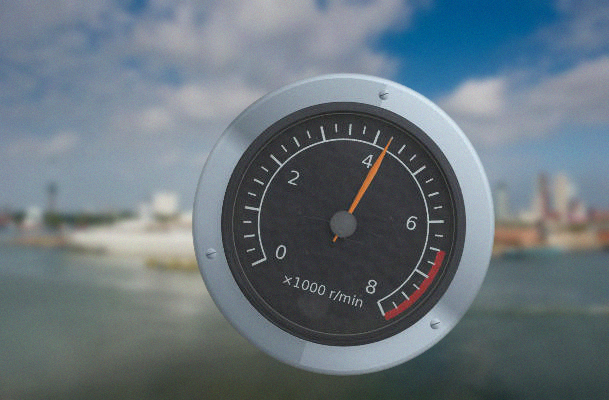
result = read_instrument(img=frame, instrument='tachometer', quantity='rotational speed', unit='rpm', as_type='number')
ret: 4250 rpm
